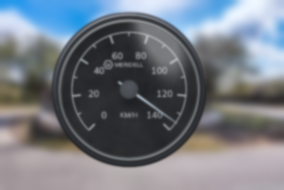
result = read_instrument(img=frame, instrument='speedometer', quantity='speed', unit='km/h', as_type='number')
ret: 135 km/h
